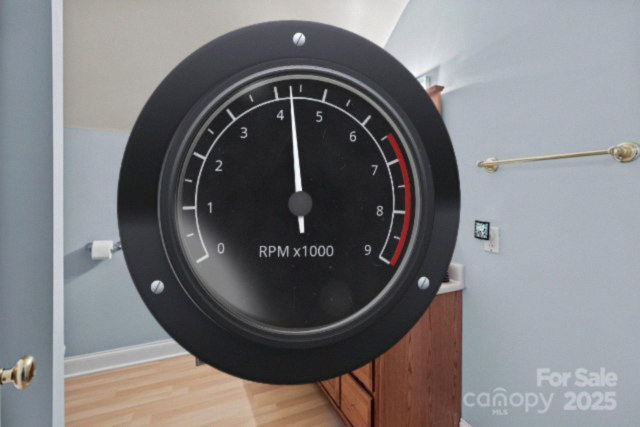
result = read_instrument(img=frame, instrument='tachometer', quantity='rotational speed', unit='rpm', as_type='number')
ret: 4250 rpm
